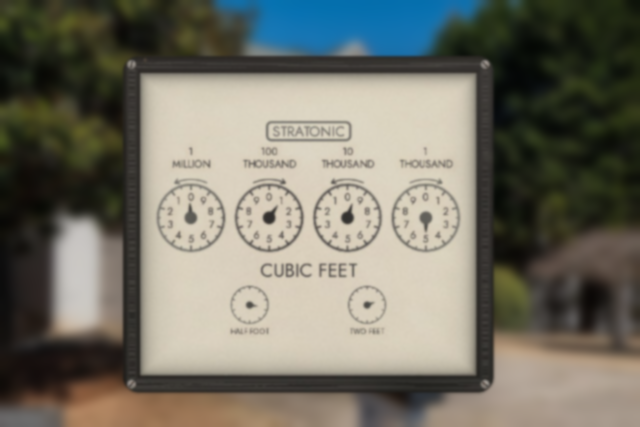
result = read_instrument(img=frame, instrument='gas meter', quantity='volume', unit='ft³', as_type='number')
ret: 9500 ft³
